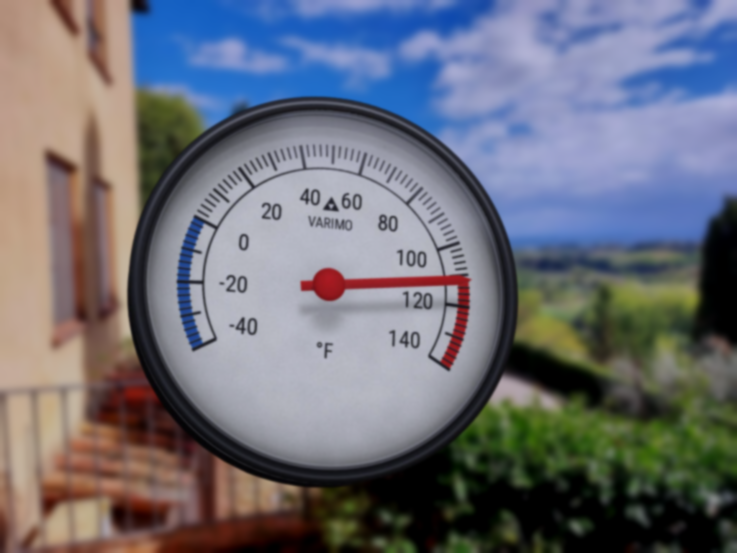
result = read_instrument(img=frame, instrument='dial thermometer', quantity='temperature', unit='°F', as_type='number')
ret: 112 °F
